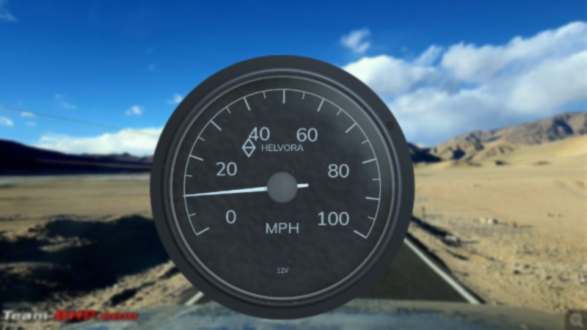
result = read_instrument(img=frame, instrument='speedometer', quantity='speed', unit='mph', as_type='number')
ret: 10 mph
